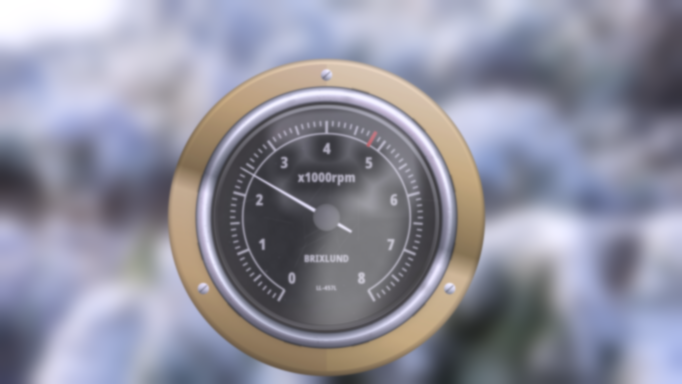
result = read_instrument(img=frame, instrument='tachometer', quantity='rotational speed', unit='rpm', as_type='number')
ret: 2400 rpm
